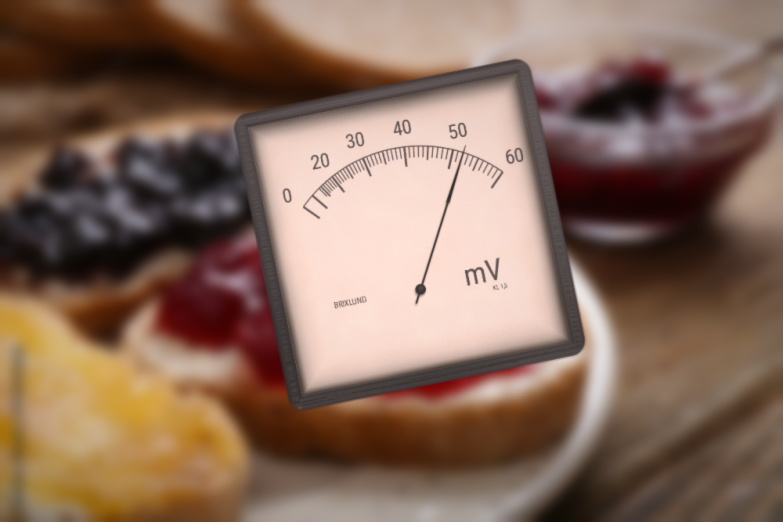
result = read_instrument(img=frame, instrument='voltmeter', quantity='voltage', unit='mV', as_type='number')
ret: 52 mV
